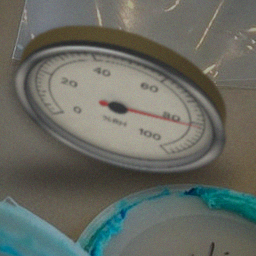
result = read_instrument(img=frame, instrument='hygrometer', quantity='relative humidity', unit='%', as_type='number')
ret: 80 %
